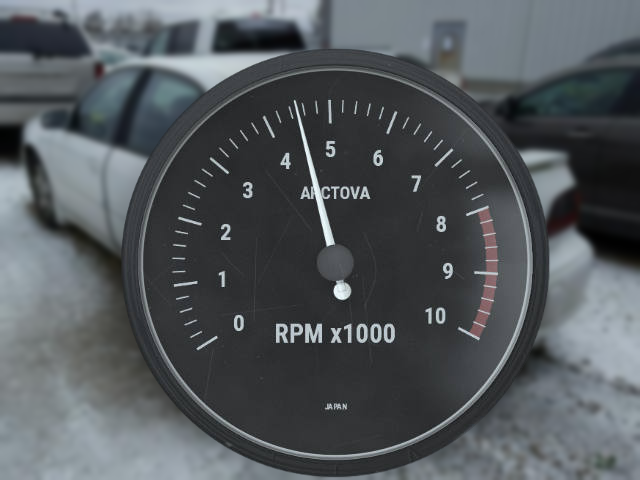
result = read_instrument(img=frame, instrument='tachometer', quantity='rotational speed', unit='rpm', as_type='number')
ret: 4500 rpm
